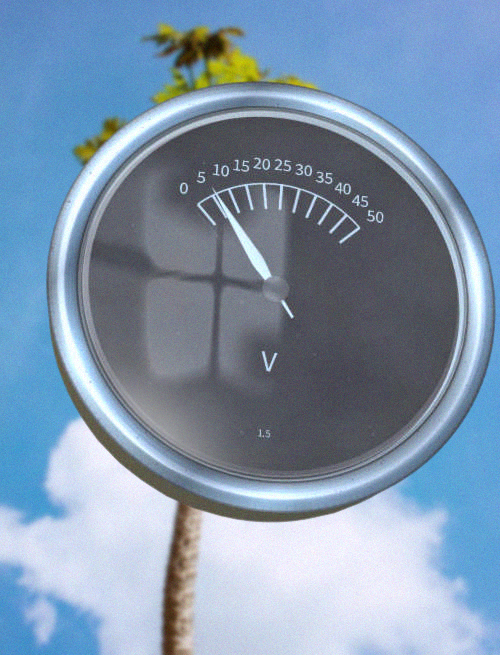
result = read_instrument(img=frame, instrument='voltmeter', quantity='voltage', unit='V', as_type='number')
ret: 5 V
